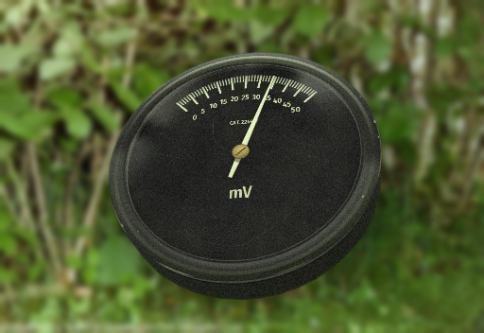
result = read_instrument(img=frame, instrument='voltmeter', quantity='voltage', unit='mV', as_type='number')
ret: 35 mV
